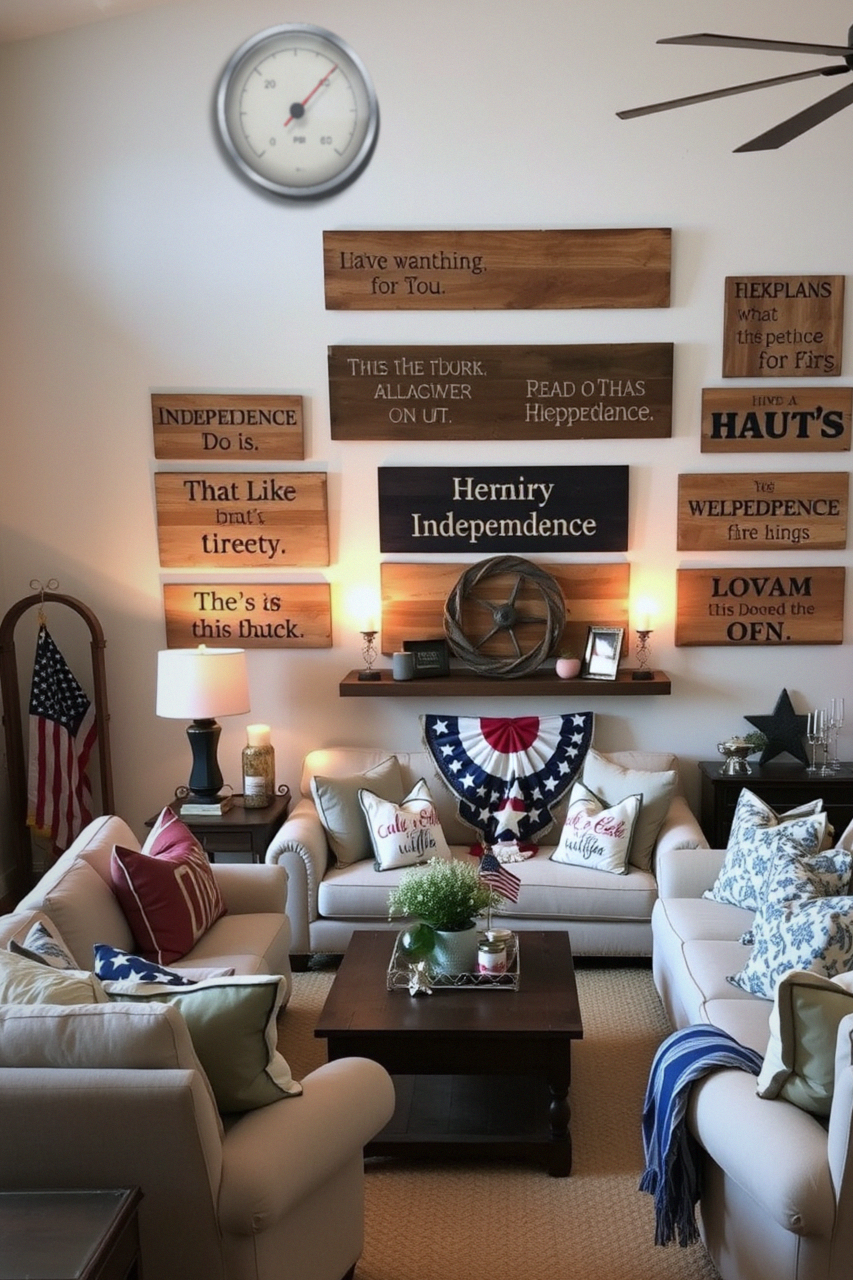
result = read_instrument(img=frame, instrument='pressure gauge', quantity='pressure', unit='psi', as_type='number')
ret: 40 psi
